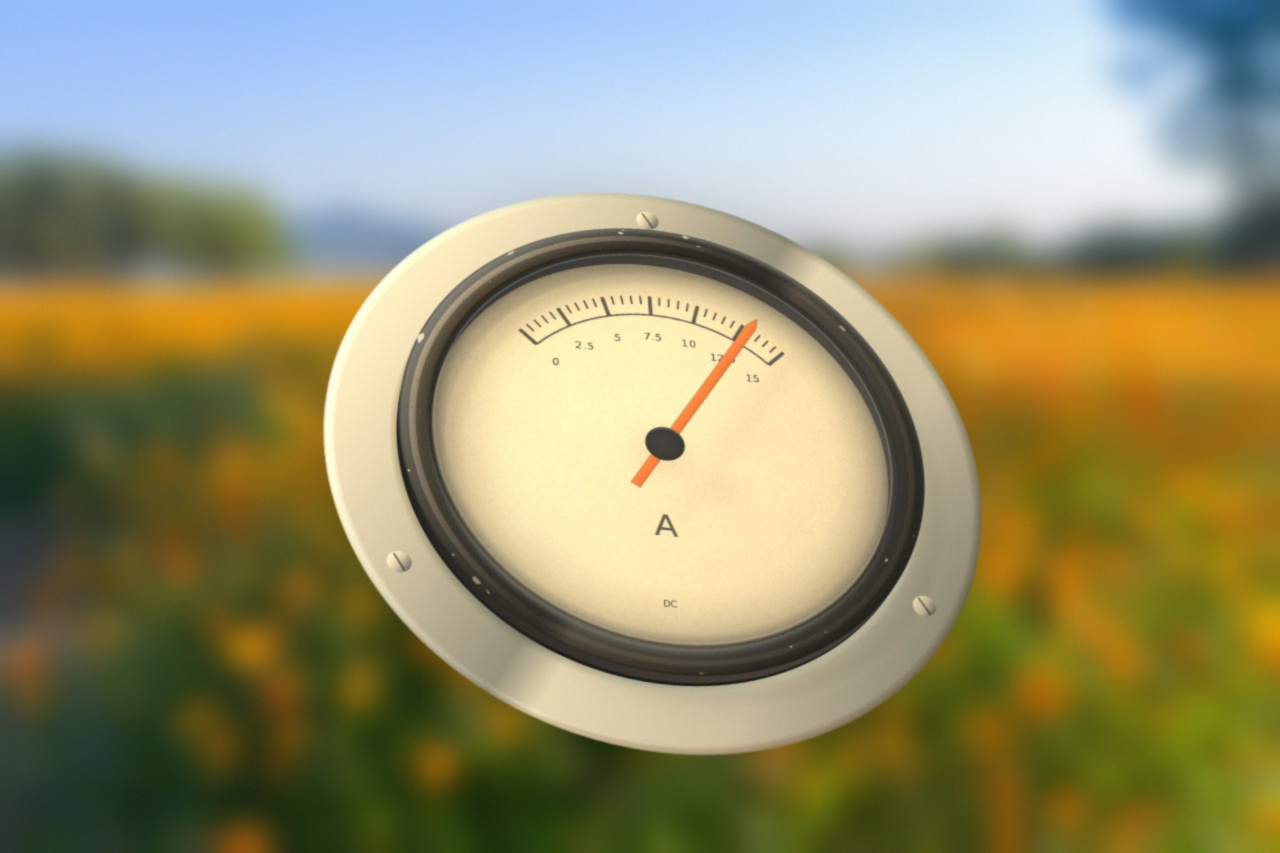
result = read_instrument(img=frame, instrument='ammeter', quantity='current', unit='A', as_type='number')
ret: 13 A
